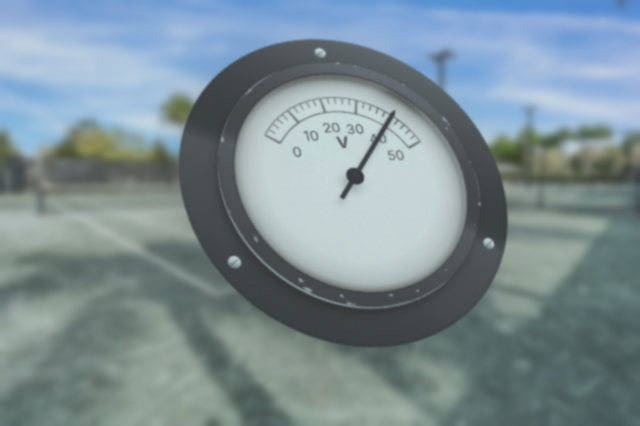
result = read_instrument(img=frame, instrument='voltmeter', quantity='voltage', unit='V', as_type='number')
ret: 40 V
